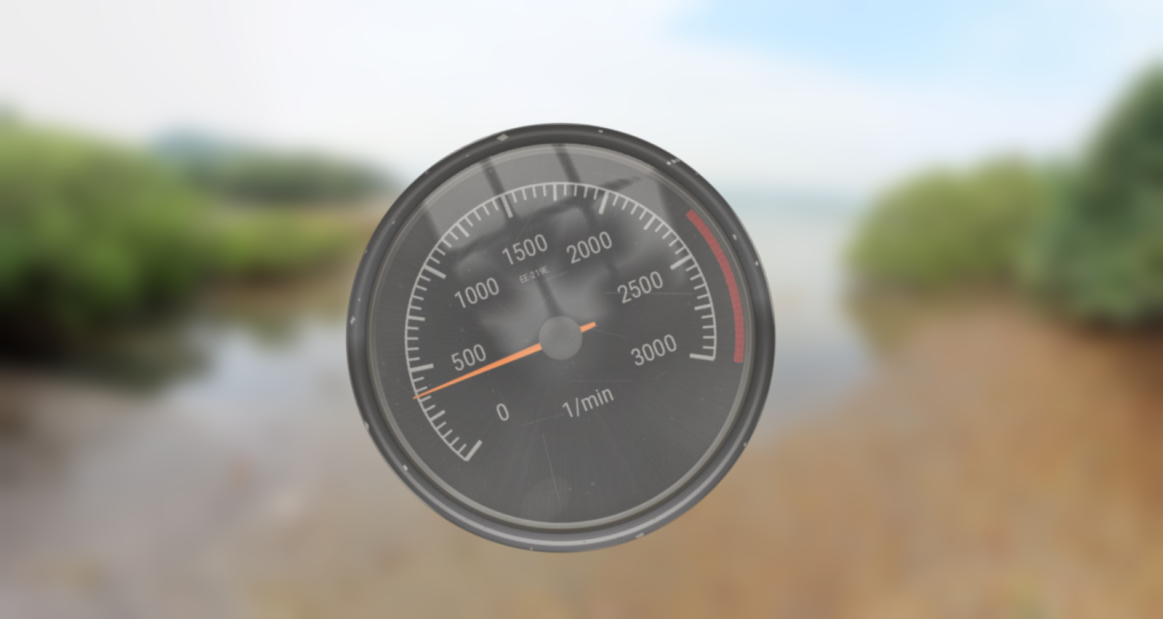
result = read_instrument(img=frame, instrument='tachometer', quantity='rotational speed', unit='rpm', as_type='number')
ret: 375 rpm
